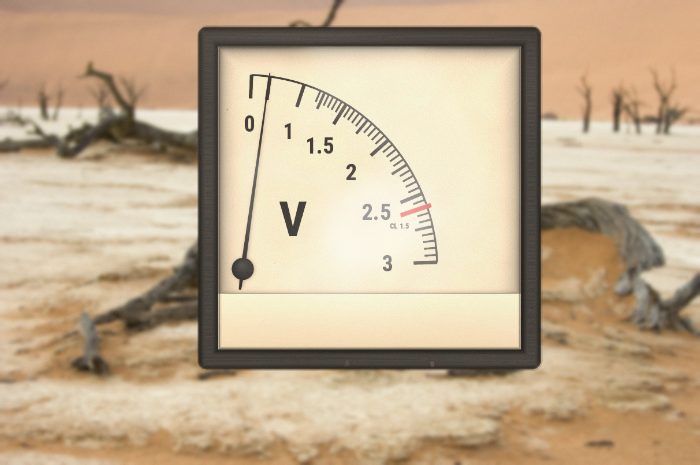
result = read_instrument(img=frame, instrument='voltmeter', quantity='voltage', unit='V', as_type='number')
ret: 0.5 V
